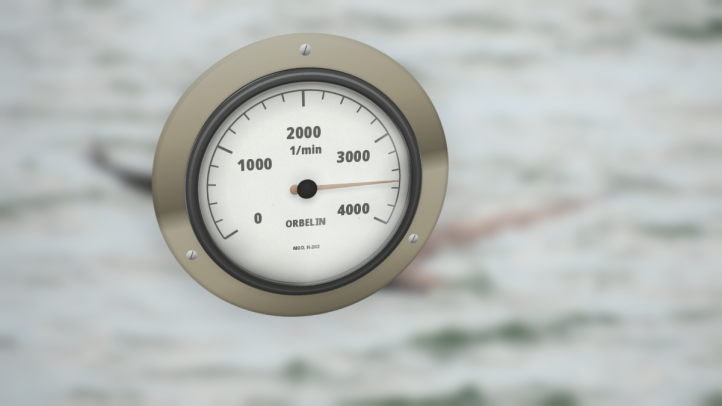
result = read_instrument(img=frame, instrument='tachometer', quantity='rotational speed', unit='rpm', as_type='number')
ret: 3500 rpm
